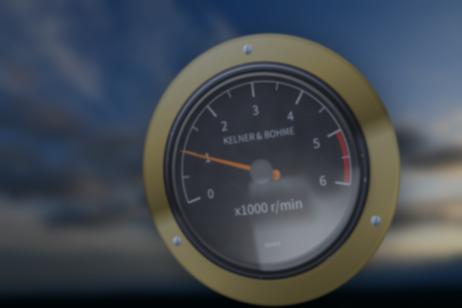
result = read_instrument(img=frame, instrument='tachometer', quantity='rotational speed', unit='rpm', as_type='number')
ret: 1000 rpm
